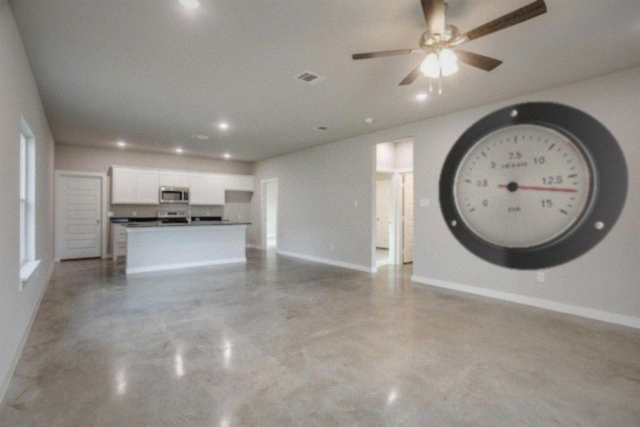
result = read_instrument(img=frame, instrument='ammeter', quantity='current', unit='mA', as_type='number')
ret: 13.5 mA
